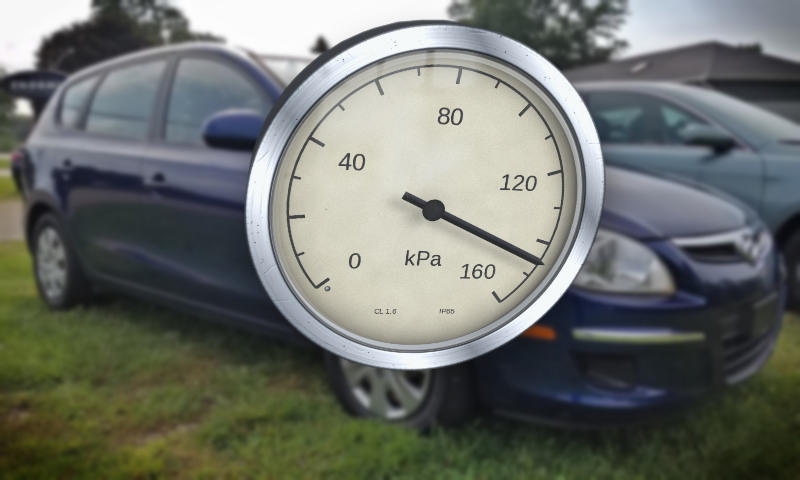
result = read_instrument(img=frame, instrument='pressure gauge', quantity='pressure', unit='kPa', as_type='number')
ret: 145 kPa
